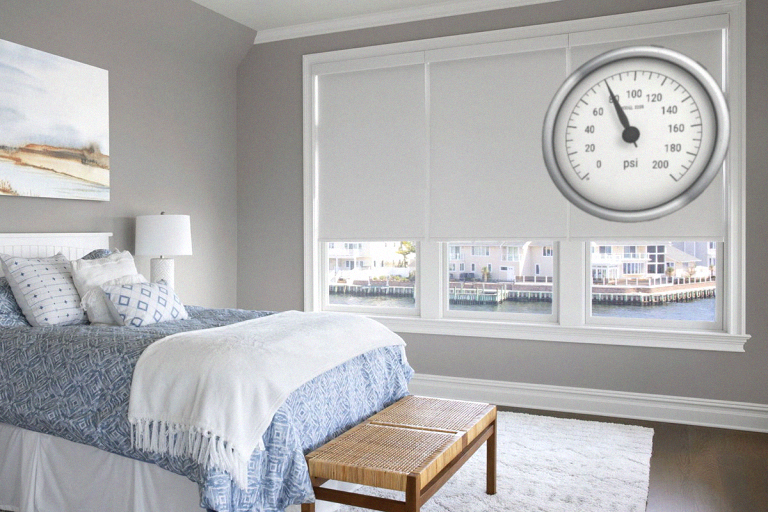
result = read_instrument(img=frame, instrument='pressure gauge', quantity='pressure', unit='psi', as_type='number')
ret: 80 psi
